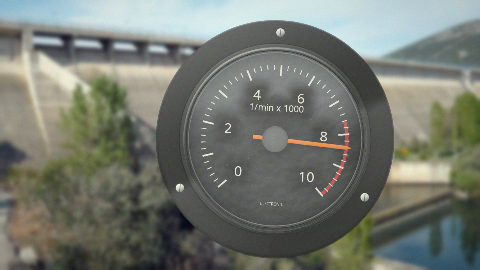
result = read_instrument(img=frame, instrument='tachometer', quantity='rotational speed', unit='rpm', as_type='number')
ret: 8400 rpm
